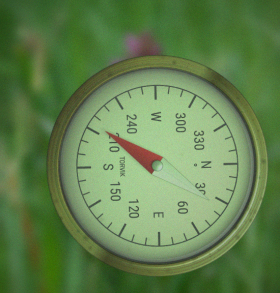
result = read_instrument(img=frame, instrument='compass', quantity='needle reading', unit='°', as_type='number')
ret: 215 °
